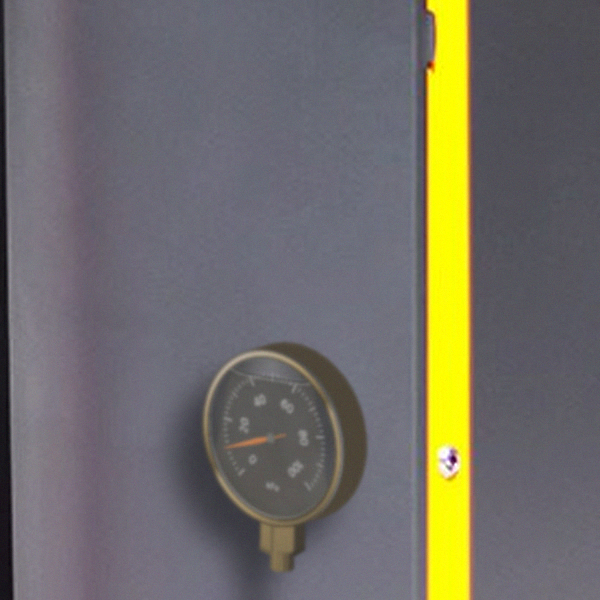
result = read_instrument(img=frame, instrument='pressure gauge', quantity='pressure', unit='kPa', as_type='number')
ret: 10 kPa
